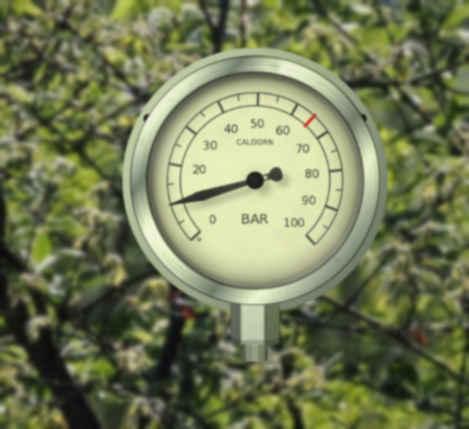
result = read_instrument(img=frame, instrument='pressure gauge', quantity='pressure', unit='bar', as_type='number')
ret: 10 bar
